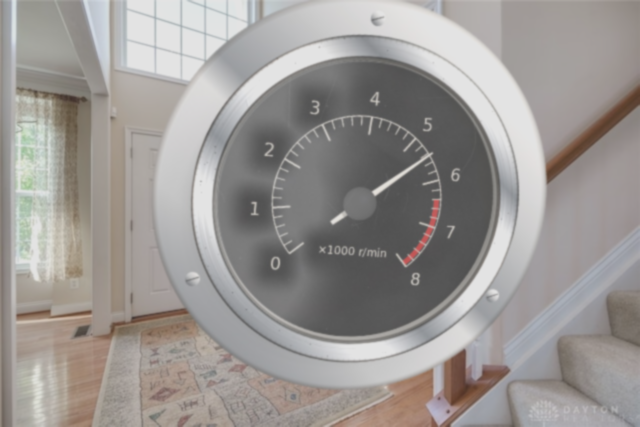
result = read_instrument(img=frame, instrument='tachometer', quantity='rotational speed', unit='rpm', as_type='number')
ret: 5400 rpm
